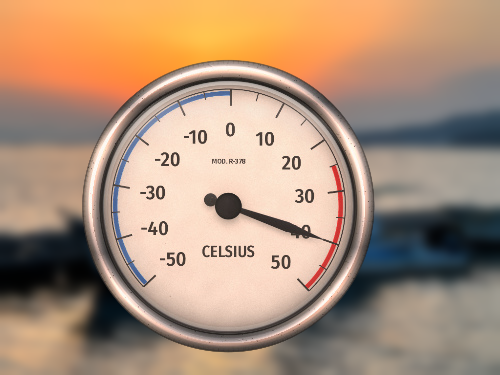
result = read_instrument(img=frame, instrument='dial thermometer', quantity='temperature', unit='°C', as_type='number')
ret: 40 °C
